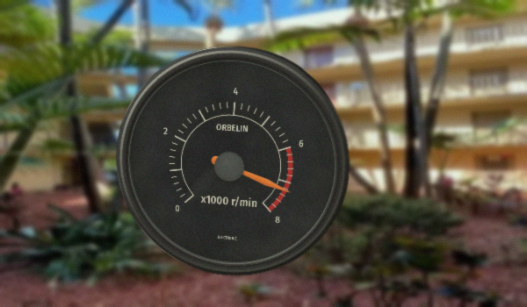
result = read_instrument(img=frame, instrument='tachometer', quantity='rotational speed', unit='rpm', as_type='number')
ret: 7200 rpm
